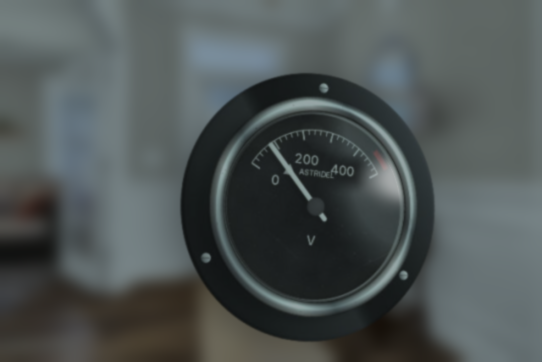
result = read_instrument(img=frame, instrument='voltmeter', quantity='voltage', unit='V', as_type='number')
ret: 80 V
